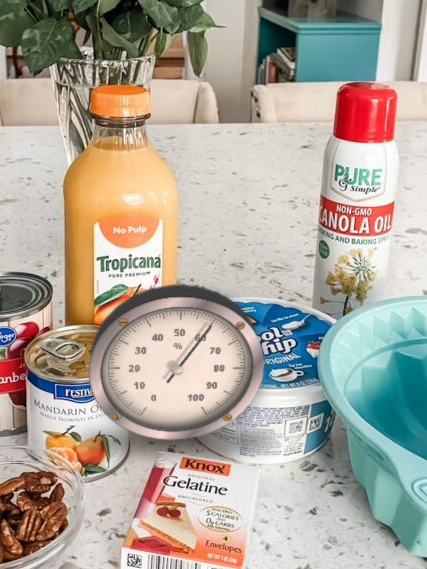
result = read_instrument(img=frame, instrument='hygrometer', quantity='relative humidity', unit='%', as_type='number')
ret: 60 %
